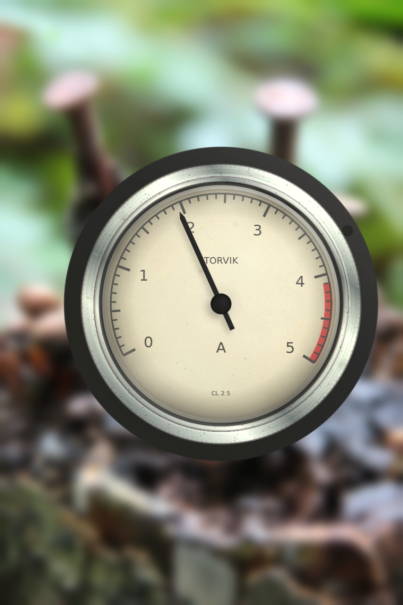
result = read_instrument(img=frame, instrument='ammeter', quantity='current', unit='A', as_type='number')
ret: 1.95 A
